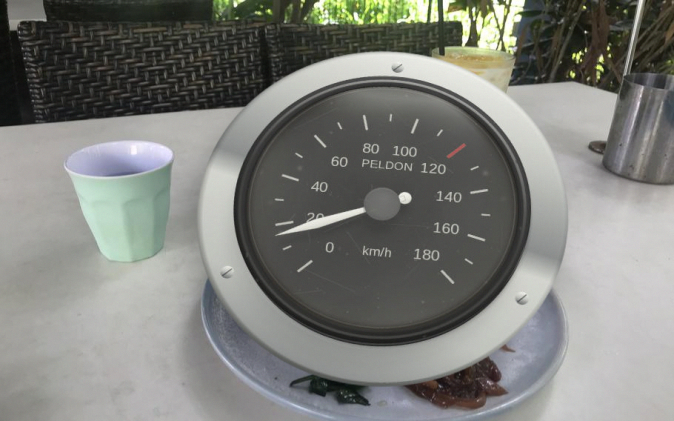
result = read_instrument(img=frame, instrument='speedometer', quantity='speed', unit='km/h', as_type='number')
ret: 15 km/h
